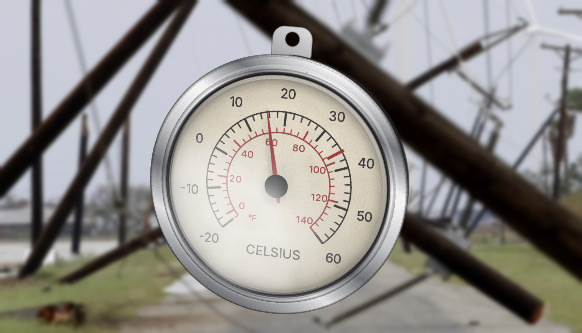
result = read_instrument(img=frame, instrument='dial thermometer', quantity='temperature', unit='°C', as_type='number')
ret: 16 °C
